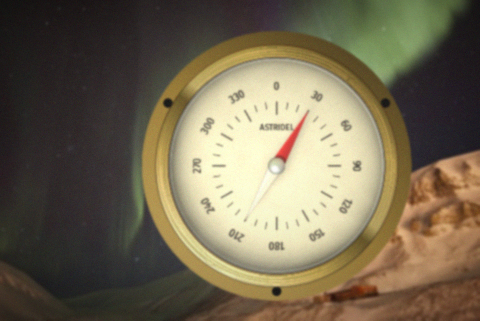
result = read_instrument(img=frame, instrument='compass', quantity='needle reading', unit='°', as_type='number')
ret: 30 °
